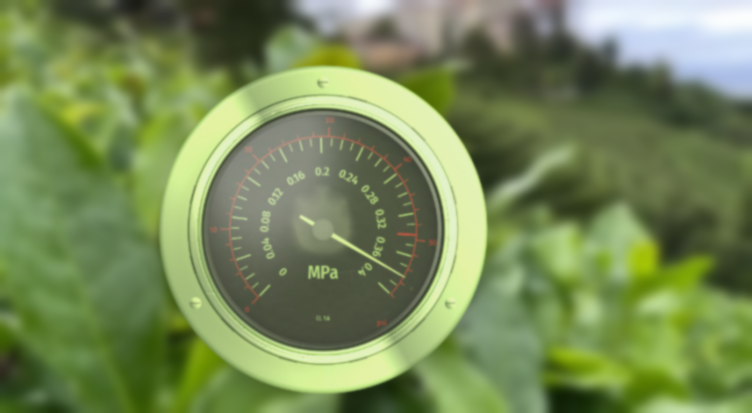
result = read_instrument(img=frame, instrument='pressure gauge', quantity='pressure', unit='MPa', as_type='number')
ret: 0.38 MPa
